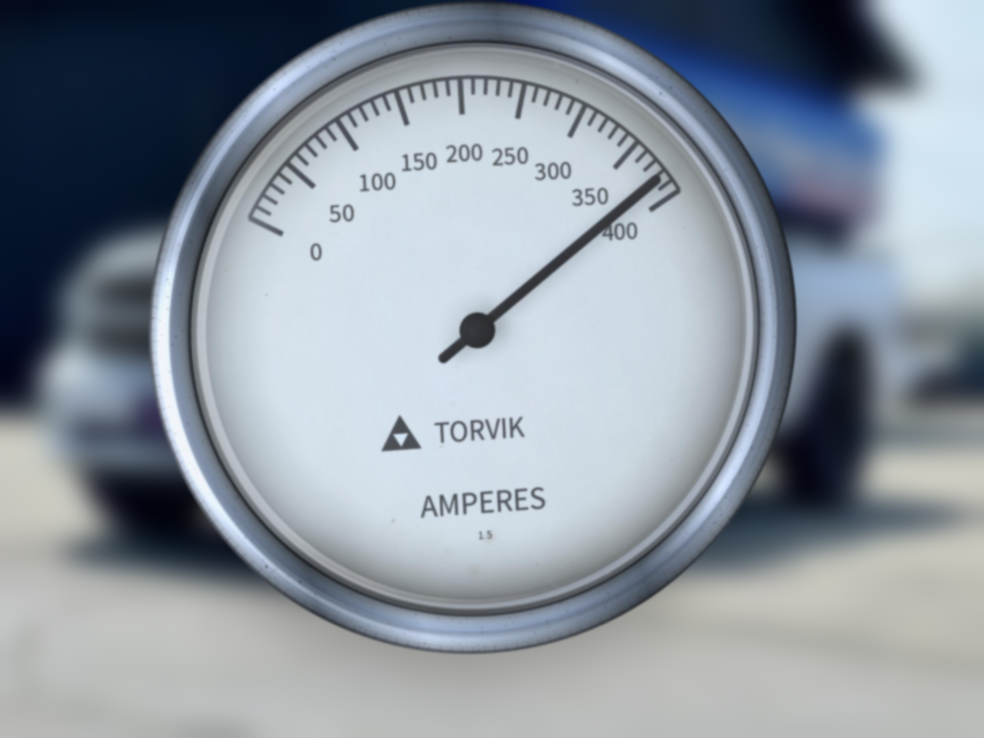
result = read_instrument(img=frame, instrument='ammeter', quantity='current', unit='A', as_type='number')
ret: 380 A
